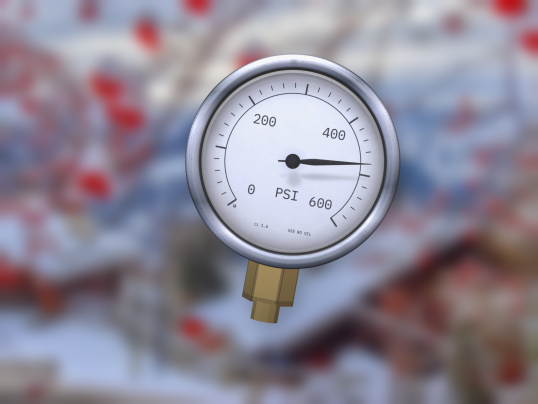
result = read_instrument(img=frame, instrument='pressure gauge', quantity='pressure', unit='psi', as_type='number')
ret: 480 psi
